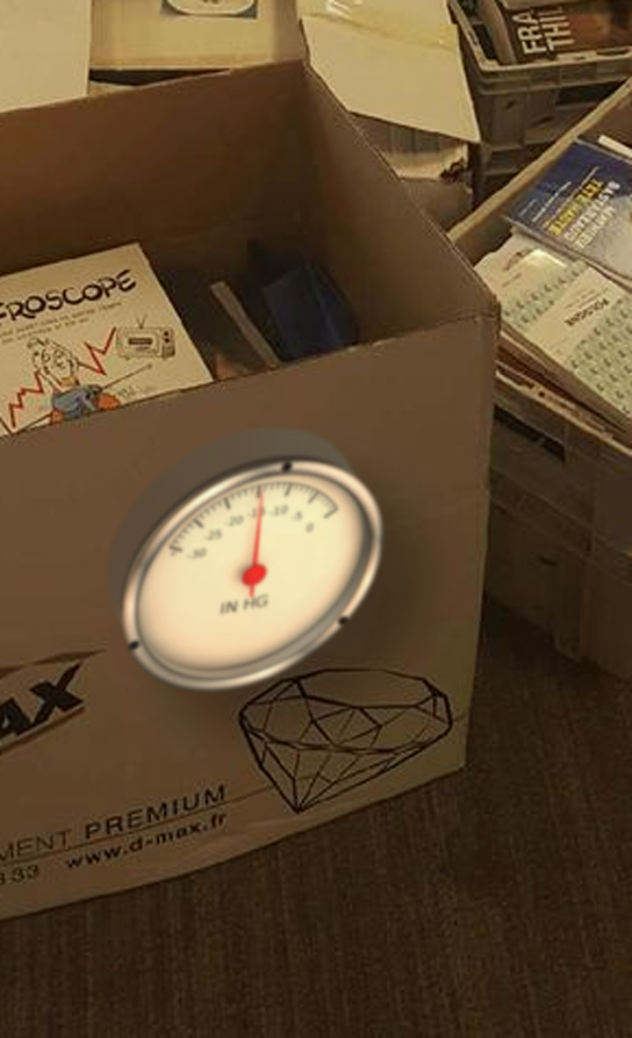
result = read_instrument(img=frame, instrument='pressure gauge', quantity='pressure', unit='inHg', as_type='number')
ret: -15 inHg
